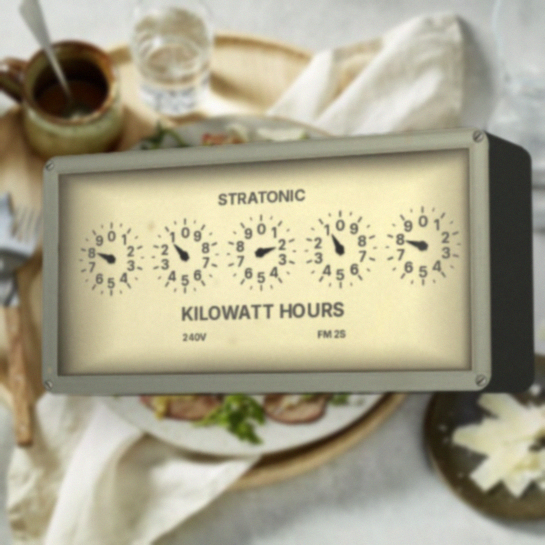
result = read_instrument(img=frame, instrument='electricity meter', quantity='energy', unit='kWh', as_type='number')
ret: 81208 kWh
